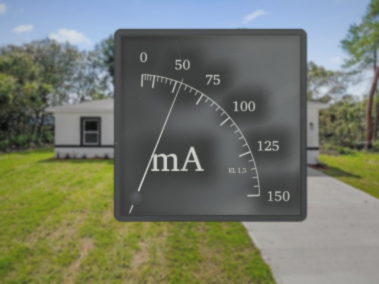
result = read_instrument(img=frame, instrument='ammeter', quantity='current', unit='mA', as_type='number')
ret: 55 mA
